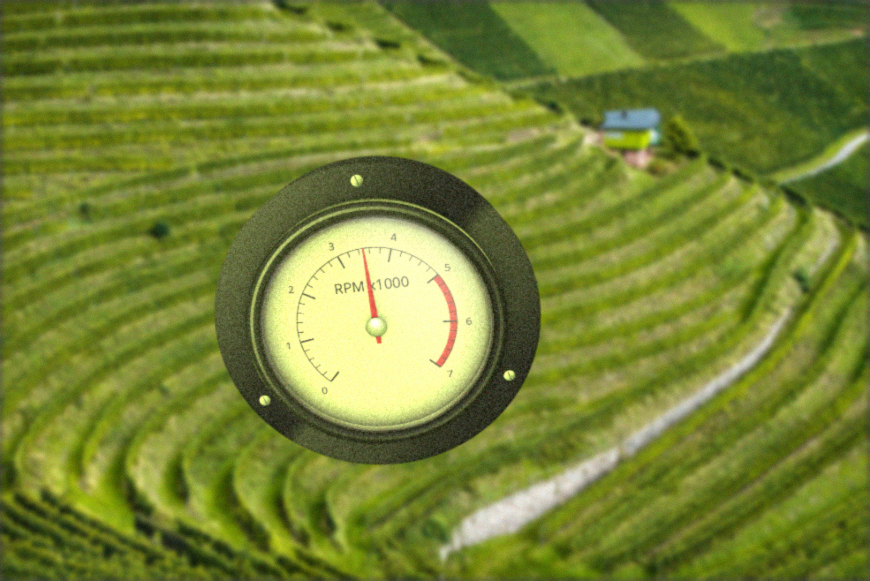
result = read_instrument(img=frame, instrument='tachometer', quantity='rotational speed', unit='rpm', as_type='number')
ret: 3500 rpm
